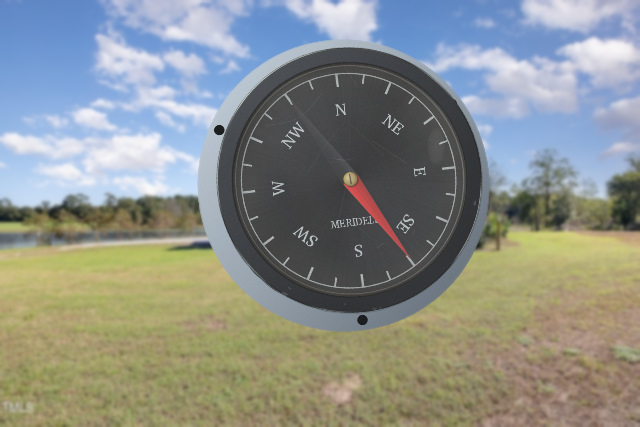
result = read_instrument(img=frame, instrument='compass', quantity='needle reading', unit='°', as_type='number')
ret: 150 °
